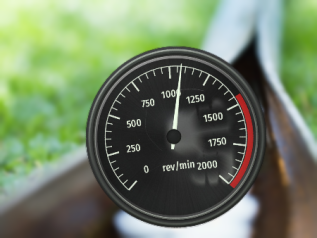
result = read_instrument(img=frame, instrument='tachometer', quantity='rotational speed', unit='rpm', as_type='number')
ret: 1075 rpm
